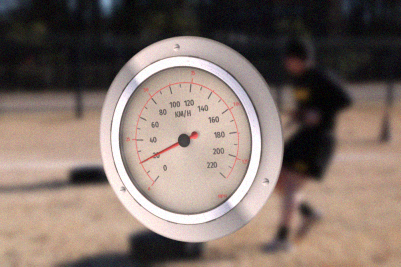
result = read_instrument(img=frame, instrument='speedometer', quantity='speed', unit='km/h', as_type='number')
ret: 20 km/h
